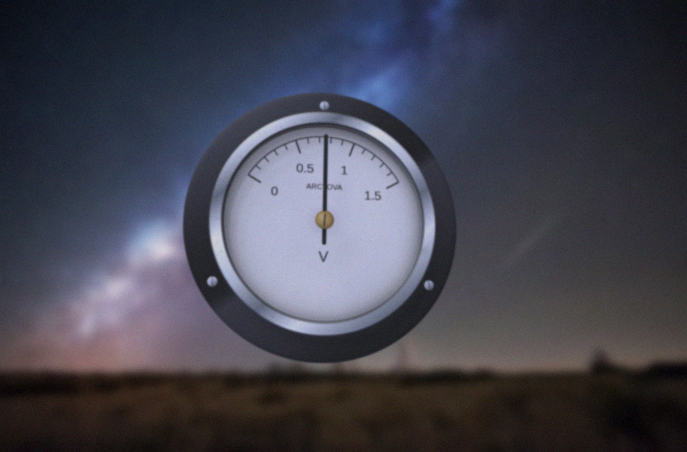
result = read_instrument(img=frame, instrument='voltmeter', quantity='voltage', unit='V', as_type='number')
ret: 0.75 V
